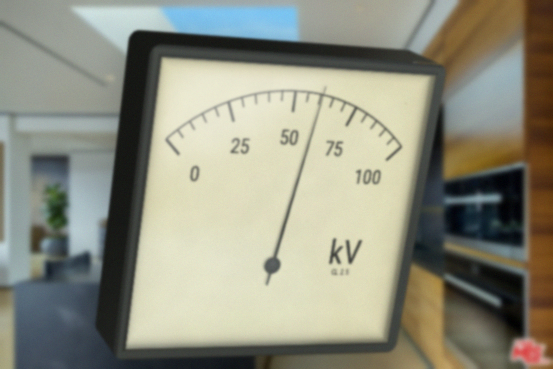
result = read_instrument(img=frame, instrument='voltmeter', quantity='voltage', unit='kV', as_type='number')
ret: 60 kV
